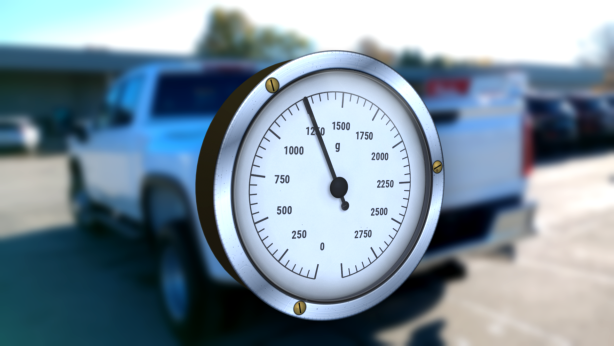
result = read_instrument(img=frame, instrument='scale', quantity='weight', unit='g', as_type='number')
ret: 1250 g
